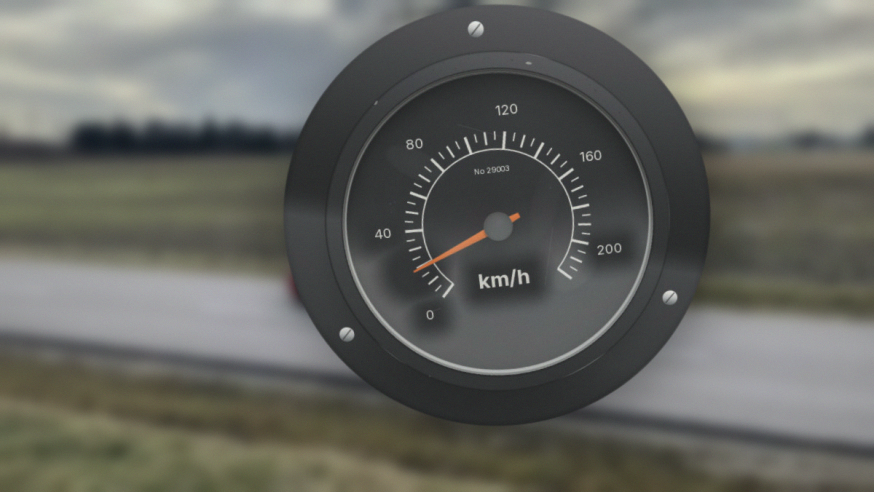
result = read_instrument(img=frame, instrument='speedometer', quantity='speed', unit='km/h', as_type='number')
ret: 20 km/h
